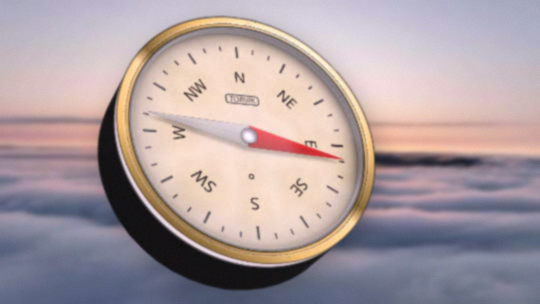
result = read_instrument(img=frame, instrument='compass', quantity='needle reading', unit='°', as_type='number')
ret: 100 °
